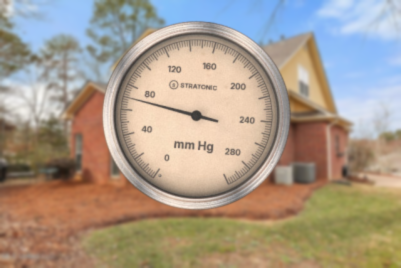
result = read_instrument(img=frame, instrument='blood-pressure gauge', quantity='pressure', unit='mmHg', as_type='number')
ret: 70 mmHg
